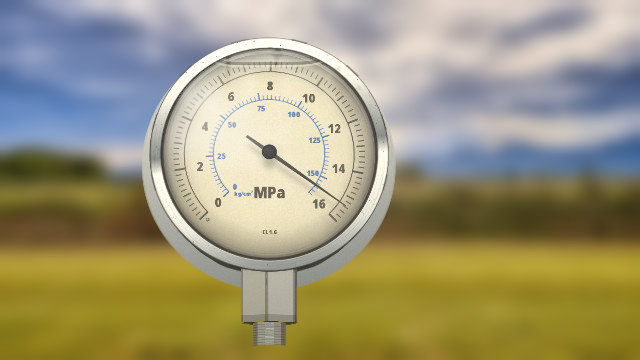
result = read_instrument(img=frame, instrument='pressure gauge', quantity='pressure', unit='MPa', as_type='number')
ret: 15.4 MPa
